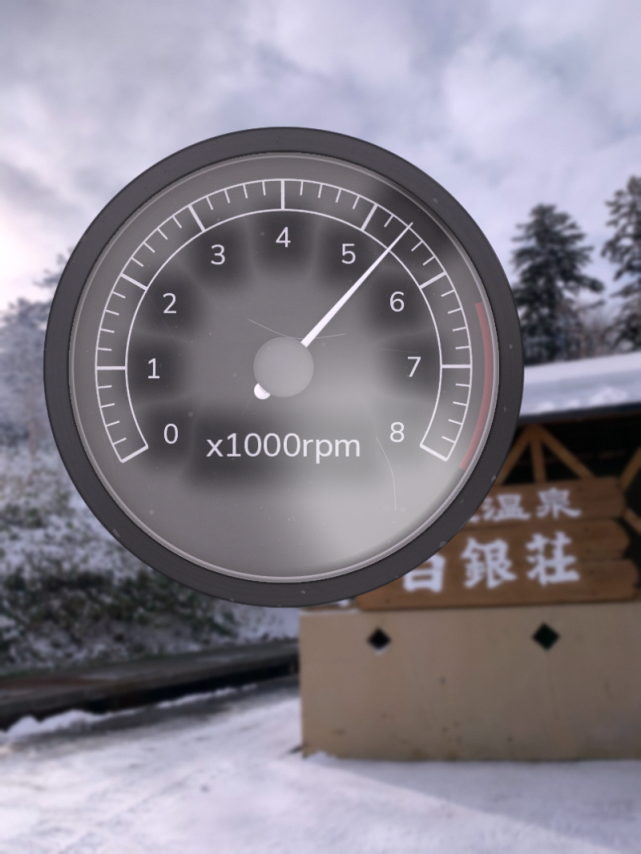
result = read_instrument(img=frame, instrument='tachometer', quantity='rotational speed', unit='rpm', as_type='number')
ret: 5400 rpm
